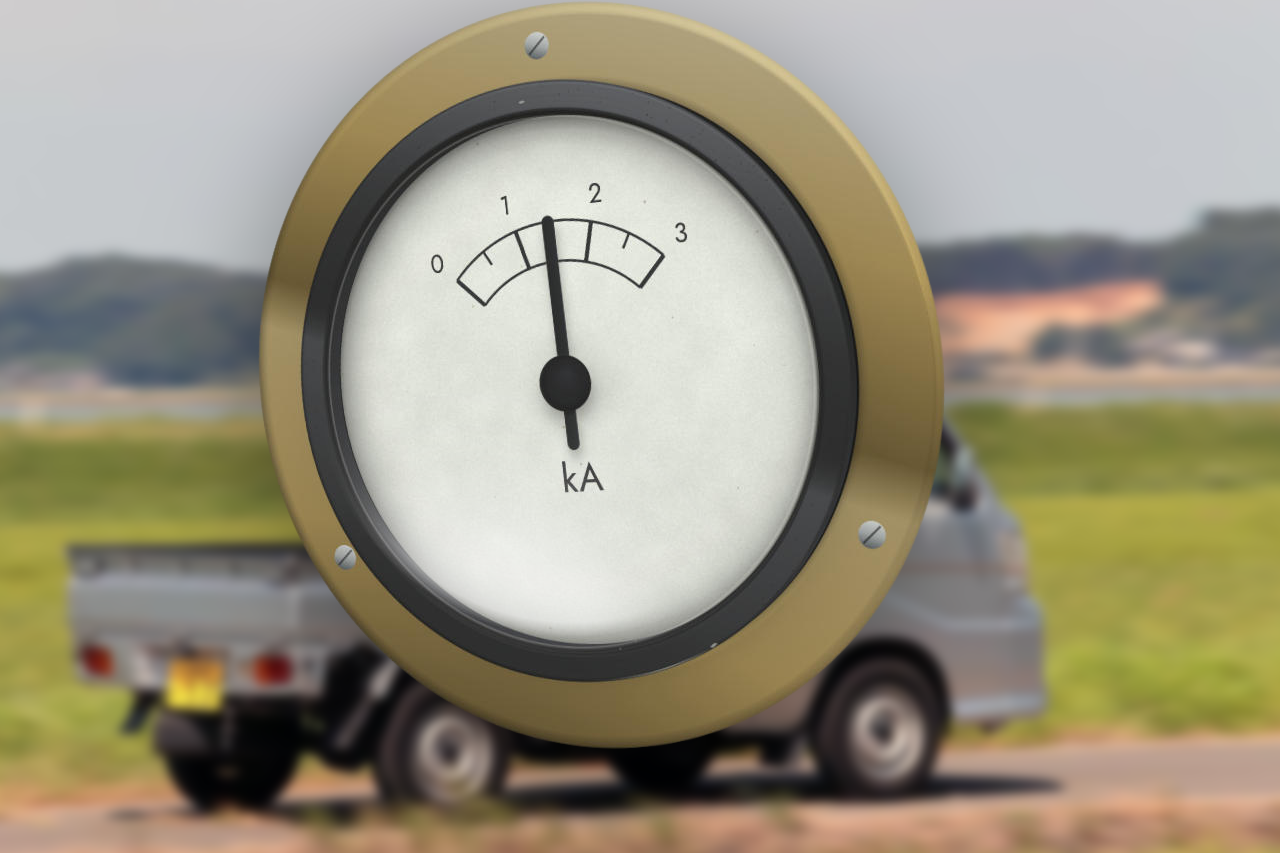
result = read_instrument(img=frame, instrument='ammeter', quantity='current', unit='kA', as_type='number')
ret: 1.5 kA
